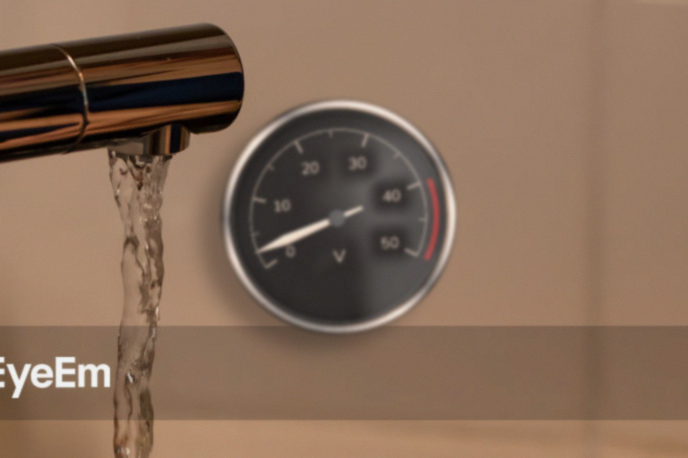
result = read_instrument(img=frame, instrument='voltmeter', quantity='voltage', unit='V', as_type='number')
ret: 2.5 V
